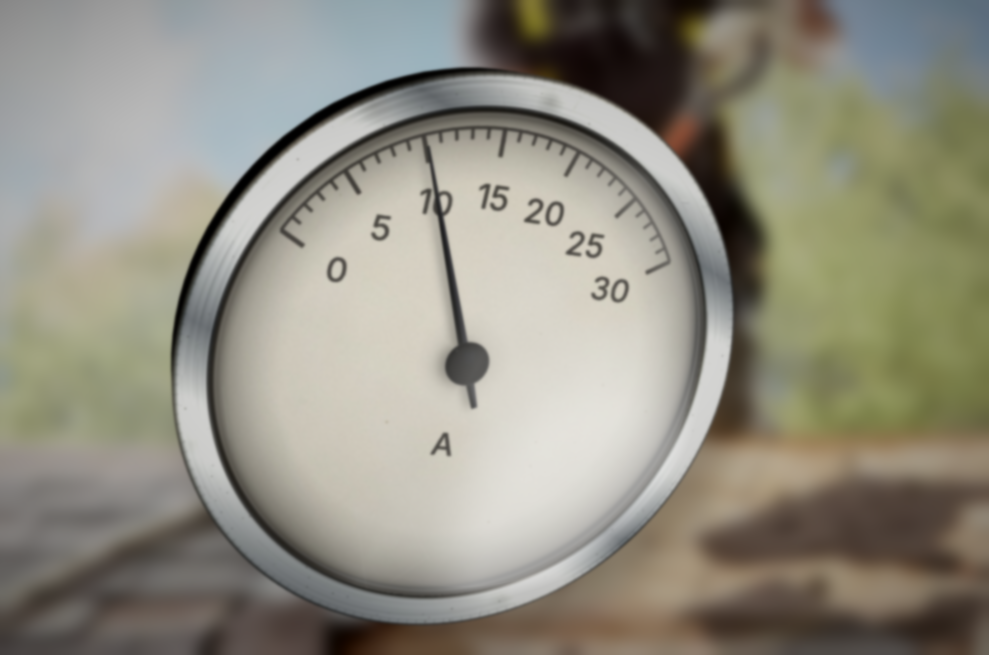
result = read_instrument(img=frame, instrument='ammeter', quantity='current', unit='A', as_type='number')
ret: 10 A
